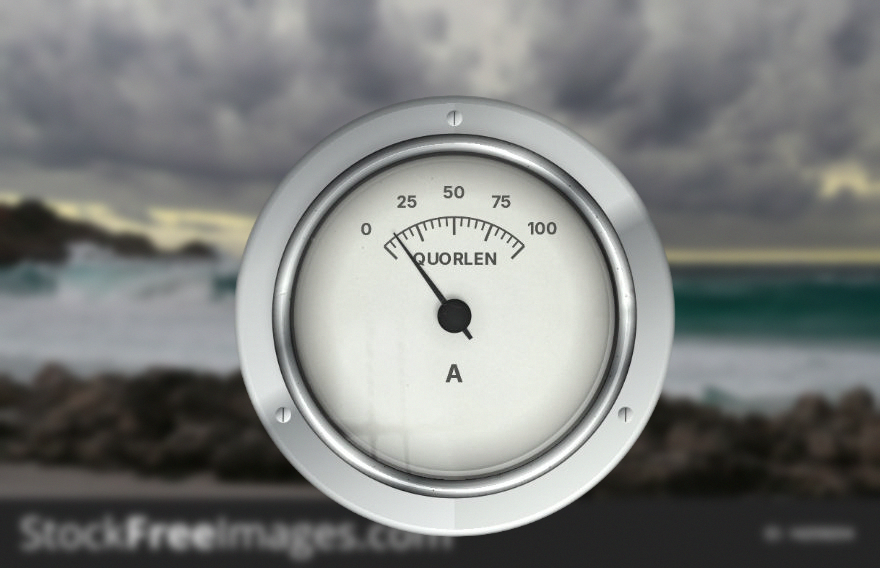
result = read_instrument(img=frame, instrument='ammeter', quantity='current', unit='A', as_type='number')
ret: 10 A
